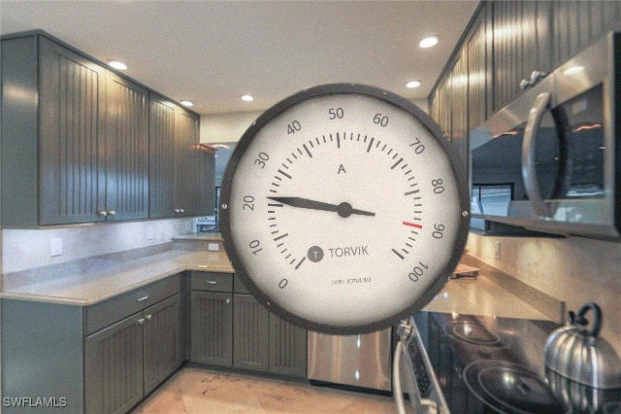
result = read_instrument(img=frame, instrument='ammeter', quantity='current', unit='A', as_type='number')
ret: 22 A
